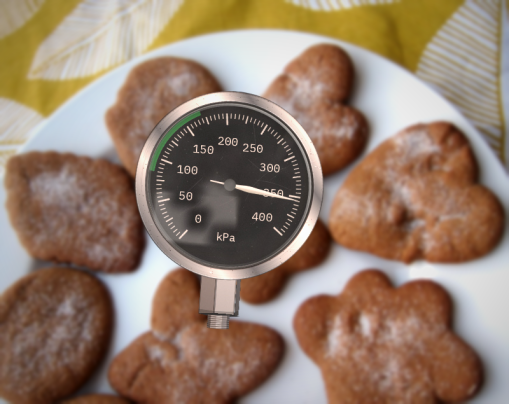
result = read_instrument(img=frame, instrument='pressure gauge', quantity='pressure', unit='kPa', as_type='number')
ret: 355 kPa
